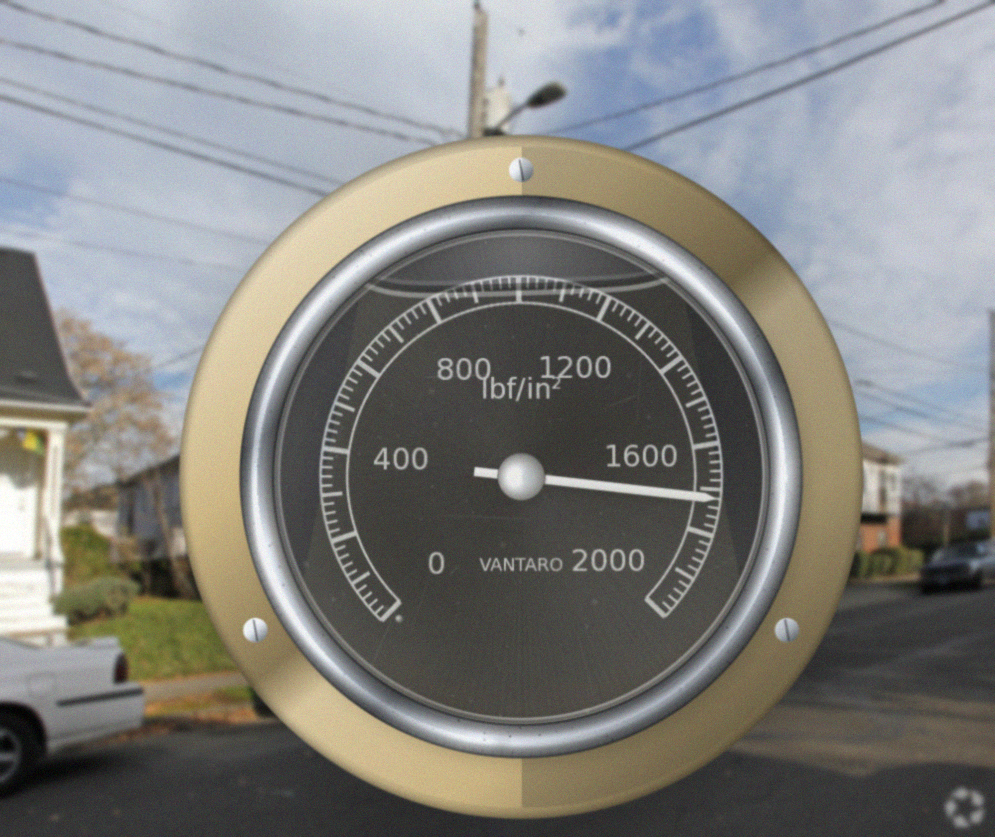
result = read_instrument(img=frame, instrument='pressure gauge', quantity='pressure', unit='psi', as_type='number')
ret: 1720 psi
